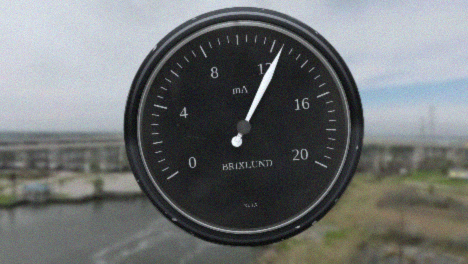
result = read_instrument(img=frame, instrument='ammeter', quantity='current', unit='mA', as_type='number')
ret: 12.5 mA
